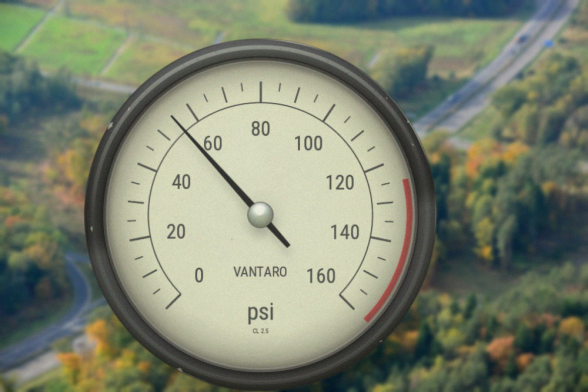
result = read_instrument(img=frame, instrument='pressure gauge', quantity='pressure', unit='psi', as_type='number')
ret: 55 psi
